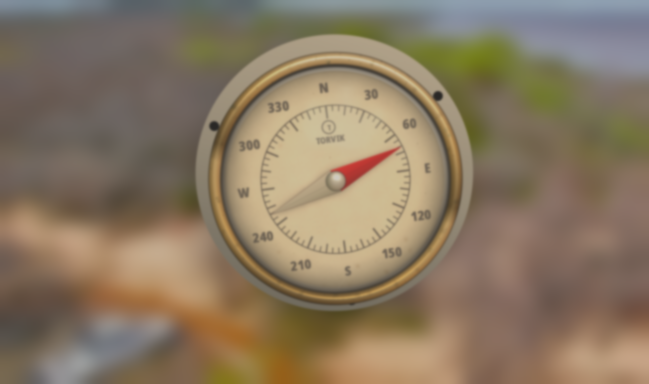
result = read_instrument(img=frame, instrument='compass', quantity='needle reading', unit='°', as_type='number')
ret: 70 °
